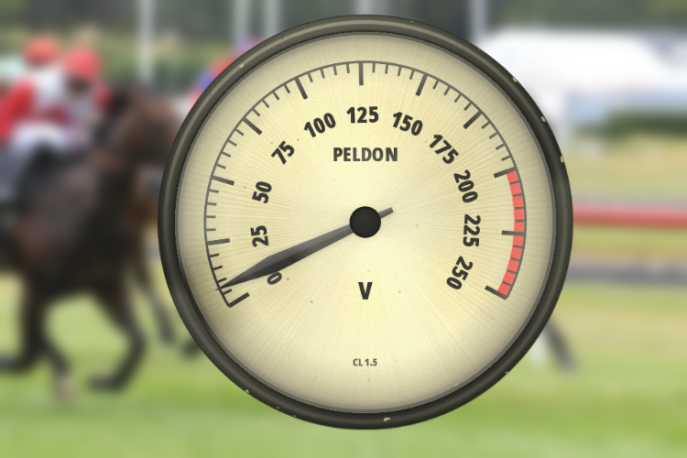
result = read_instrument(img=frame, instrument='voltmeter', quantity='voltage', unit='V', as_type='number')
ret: 7.5 V
